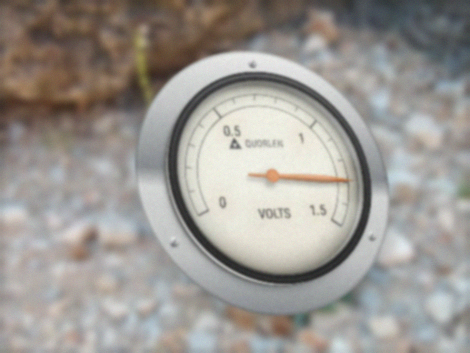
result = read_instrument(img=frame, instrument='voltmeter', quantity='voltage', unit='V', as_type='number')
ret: 1.3 V
